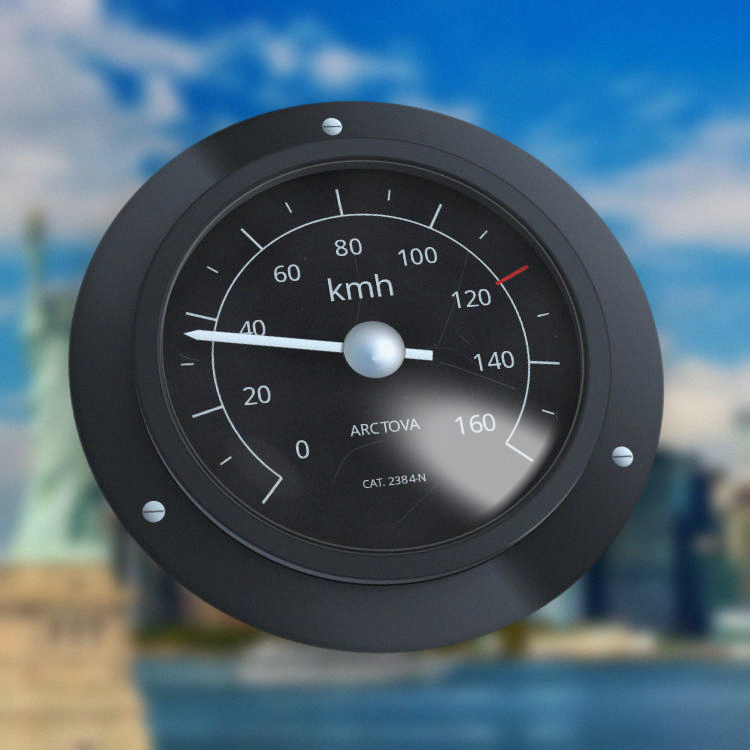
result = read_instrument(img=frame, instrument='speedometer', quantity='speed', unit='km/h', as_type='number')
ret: 35 km/h
